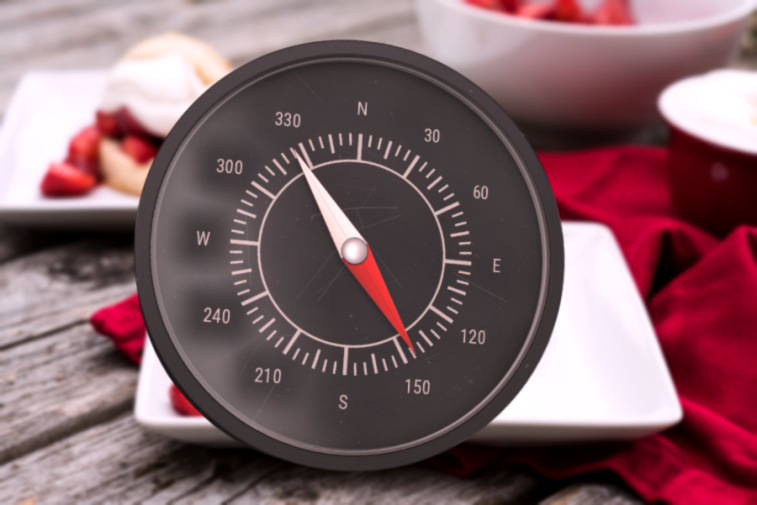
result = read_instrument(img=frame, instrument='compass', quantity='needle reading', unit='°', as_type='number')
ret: 145 °
